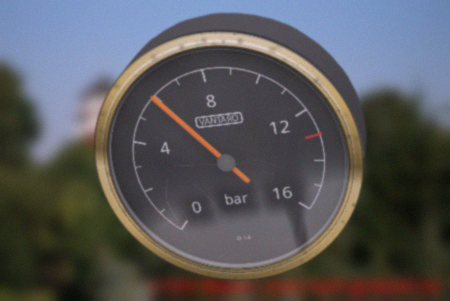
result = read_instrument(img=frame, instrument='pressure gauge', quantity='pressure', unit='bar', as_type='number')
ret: 6 bar
